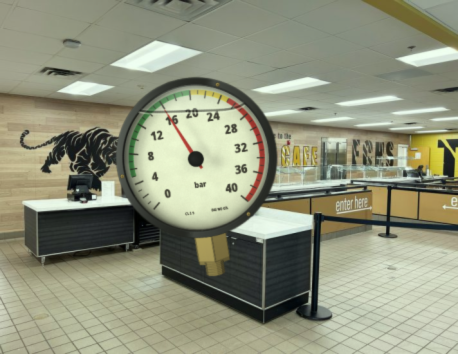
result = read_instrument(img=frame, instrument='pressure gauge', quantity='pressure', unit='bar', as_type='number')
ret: 16 bar
